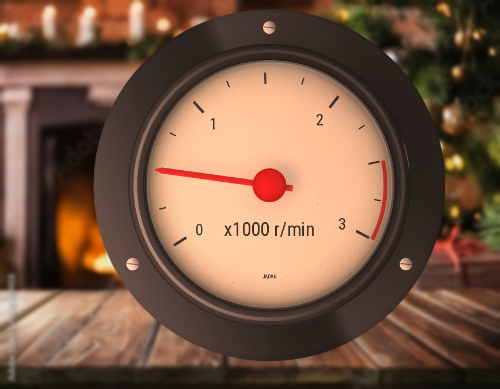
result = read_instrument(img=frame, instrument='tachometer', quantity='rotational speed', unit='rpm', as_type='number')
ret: 500 rpm
